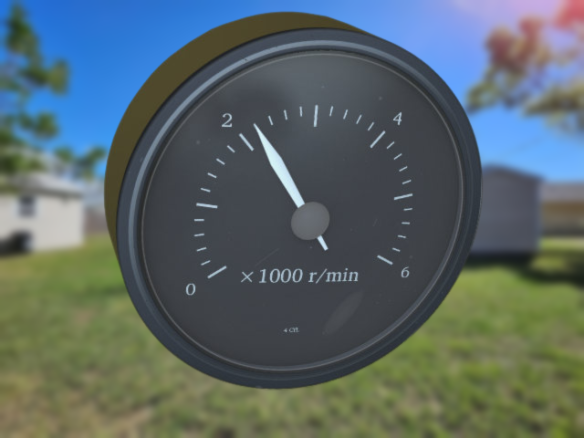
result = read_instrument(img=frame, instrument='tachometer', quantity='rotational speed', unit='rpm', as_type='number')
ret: 2200 rpm
